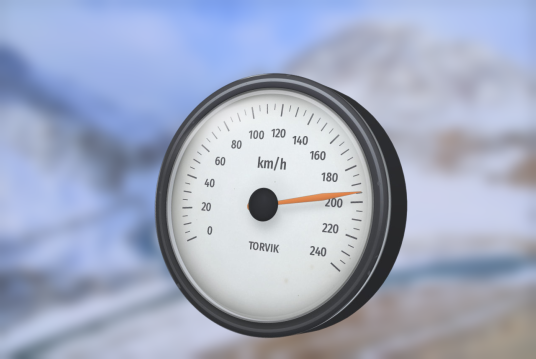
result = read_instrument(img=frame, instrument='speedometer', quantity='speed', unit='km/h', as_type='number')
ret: 195 km/h
